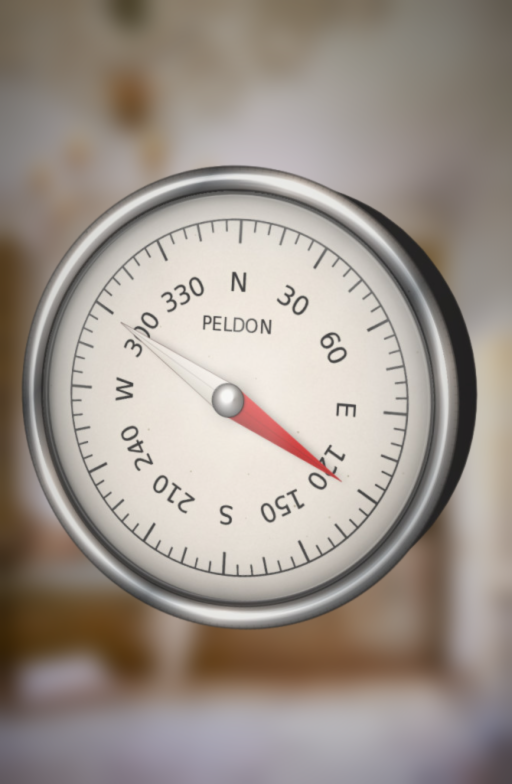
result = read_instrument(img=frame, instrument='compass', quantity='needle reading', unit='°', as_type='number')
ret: 120 °
